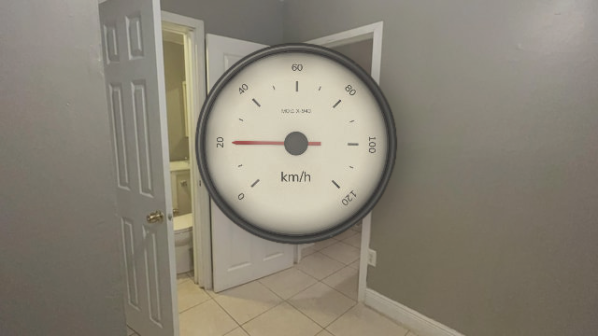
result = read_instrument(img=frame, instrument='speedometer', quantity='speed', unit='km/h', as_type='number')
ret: 20 km/h
